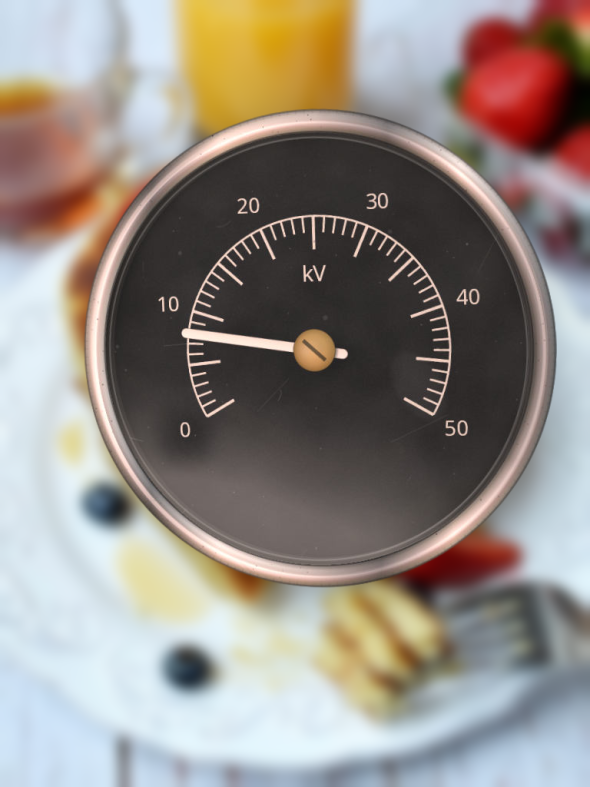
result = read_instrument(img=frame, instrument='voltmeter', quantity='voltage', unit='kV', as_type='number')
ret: 8 kV
